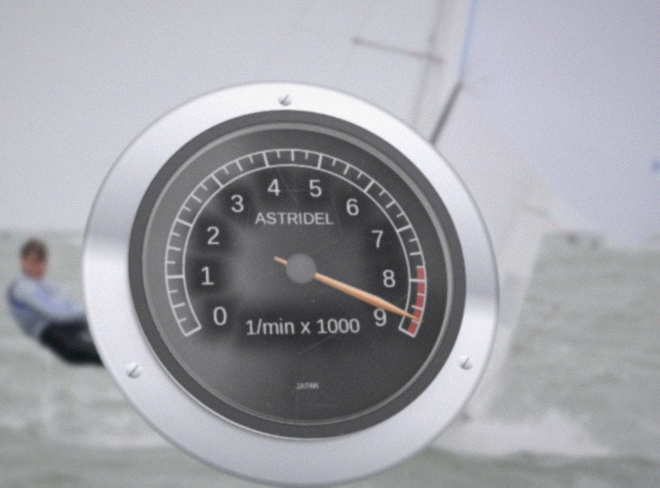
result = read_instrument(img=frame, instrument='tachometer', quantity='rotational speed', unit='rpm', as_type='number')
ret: 8750 rpm
